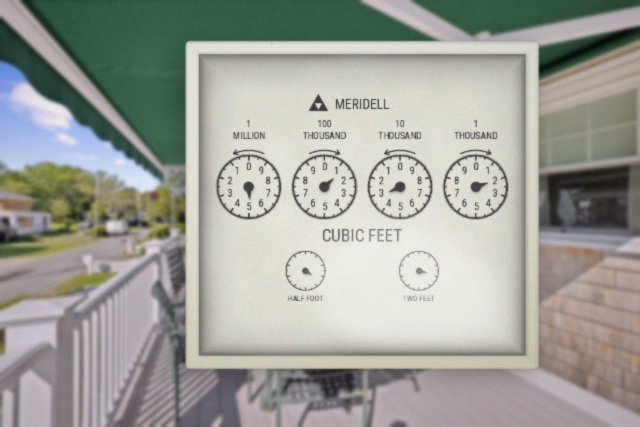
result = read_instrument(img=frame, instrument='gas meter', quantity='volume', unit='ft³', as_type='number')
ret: 513200 ft³
